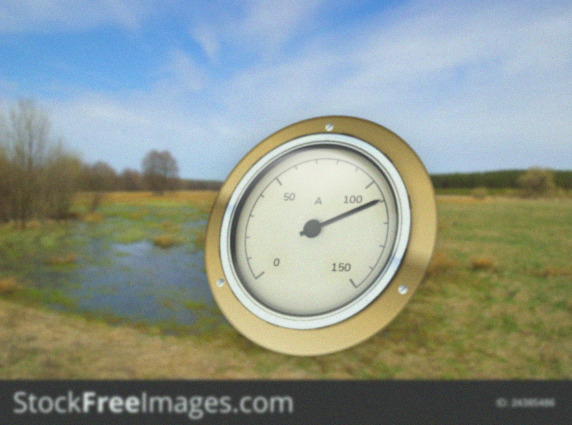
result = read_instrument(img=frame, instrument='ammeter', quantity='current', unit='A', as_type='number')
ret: 110 A
